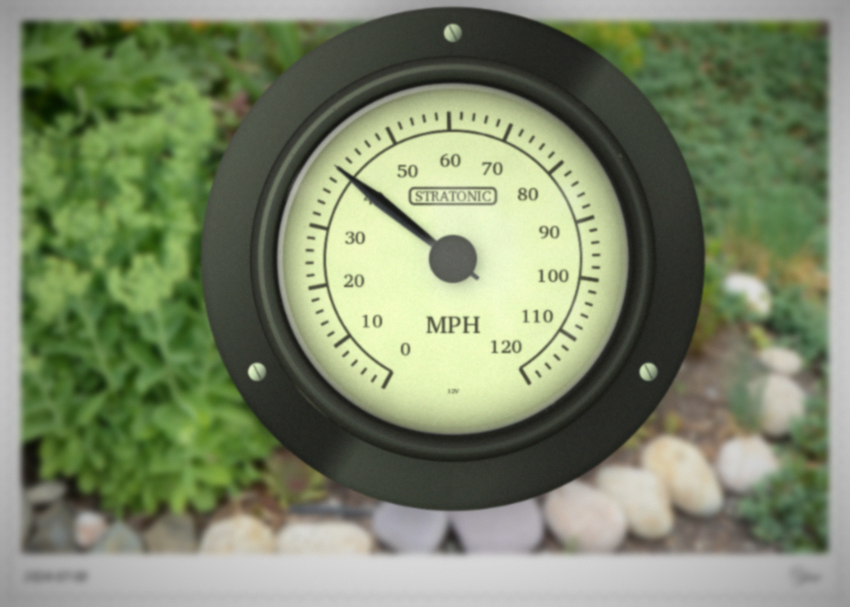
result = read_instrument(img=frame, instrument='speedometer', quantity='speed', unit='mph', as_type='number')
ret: 40 mph
